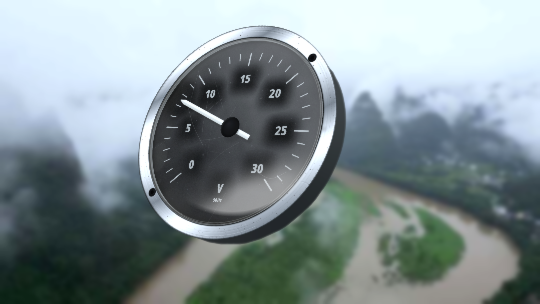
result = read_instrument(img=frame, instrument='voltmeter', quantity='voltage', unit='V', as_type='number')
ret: 7.5 V
